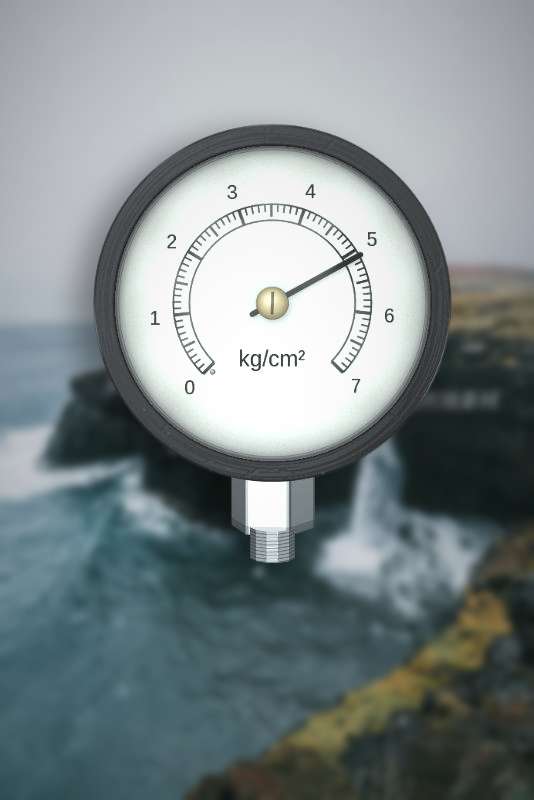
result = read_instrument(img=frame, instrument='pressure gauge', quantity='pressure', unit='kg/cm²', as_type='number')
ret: 5.1 kg/cm²
